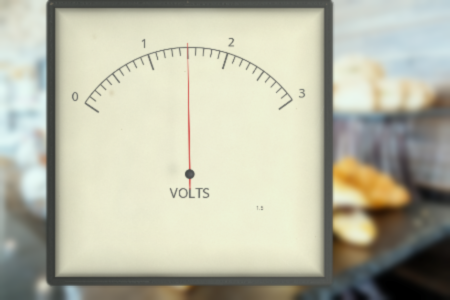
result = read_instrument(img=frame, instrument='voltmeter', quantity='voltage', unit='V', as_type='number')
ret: 1.5 V
